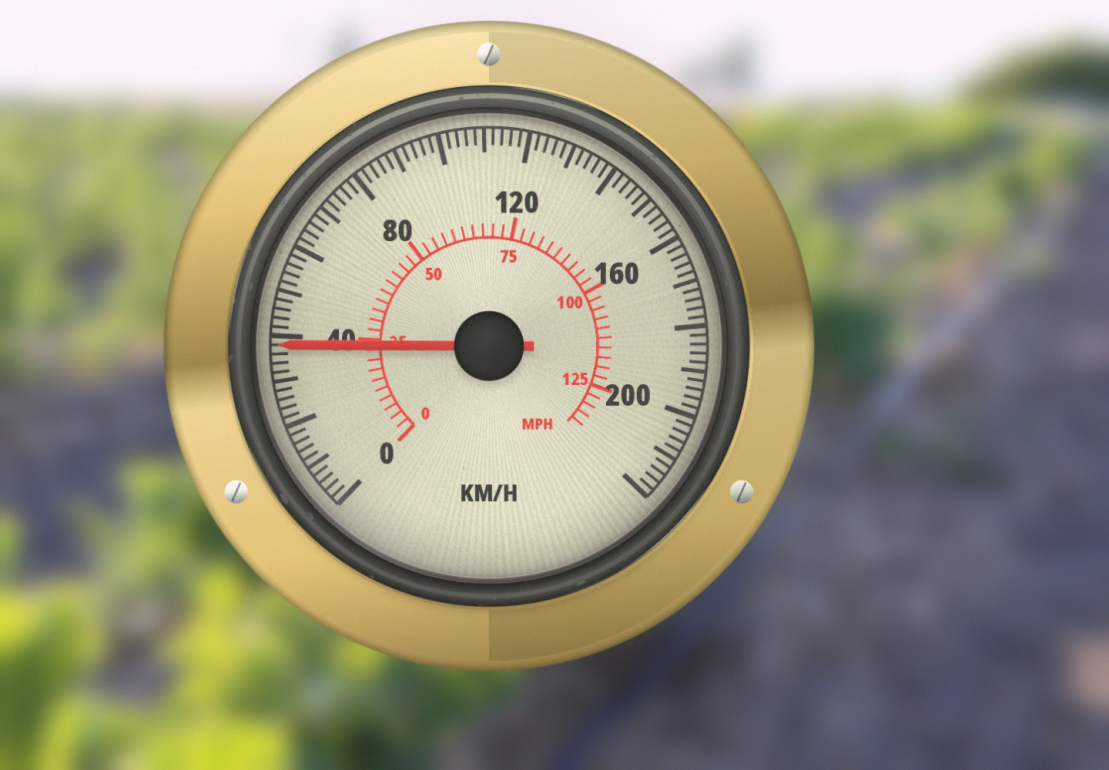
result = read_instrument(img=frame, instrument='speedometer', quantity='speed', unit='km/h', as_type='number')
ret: 38 km/h
